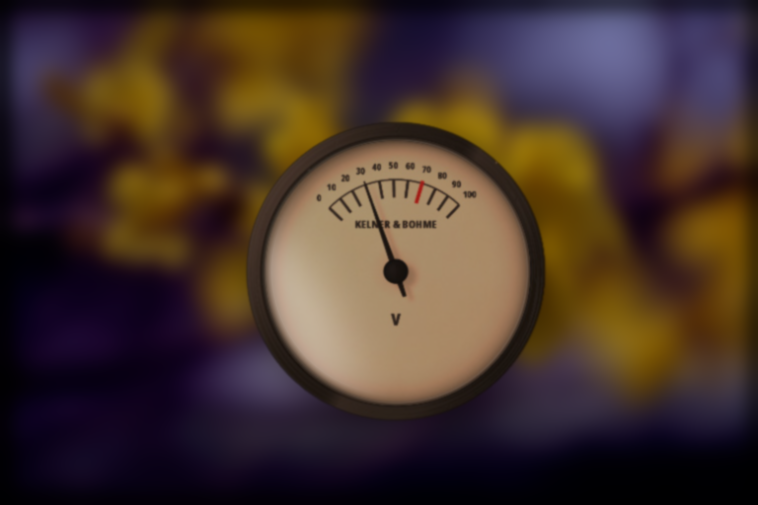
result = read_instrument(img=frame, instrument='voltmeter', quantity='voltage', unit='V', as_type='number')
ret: 30 V
